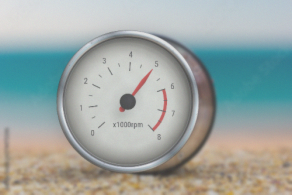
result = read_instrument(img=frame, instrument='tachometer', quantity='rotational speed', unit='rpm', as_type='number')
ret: 5000 rpm
